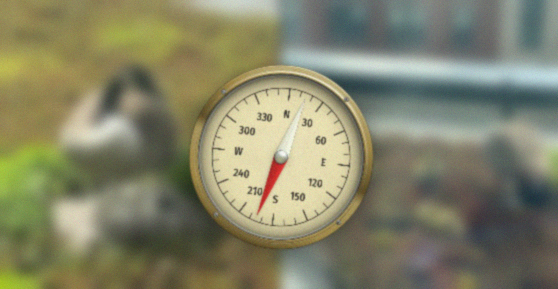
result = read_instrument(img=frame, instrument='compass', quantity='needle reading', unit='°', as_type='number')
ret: 195 °
